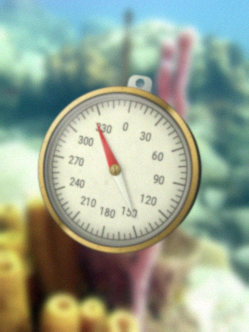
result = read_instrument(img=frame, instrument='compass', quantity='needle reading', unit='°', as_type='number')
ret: 325 °
